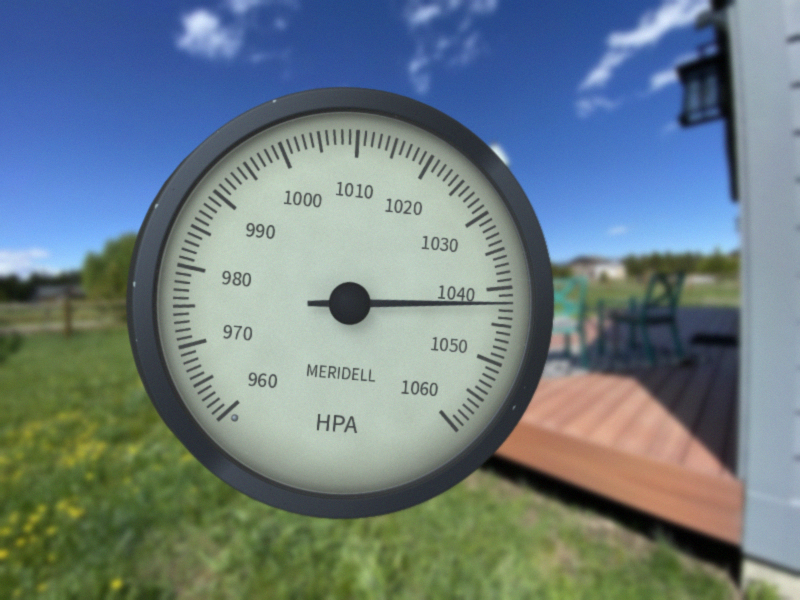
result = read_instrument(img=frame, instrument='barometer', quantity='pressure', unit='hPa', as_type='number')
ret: 1042 hPa
